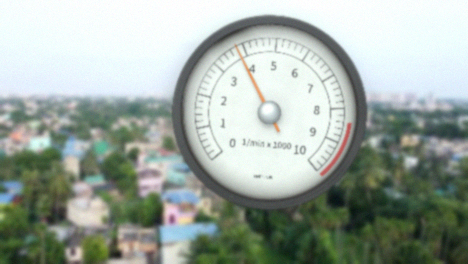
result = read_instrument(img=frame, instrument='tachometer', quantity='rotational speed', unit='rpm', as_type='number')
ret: 3800 rpm
